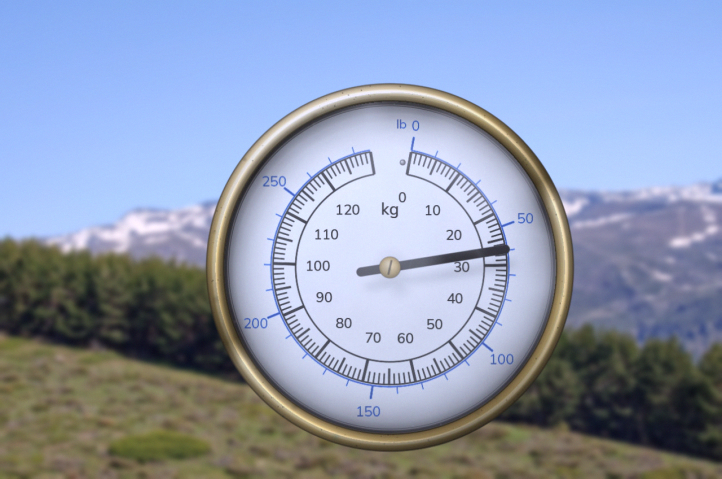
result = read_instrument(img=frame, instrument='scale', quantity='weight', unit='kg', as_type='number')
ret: 27 kg
